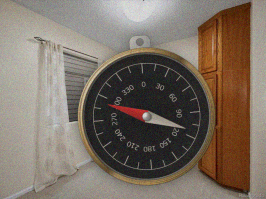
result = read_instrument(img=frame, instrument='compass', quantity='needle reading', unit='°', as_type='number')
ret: 292.5 °
